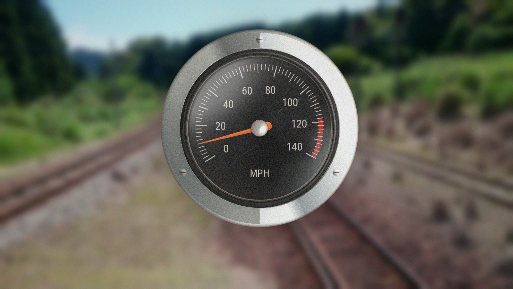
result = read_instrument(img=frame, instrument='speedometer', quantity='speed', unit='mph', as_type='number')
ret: 10 mph
